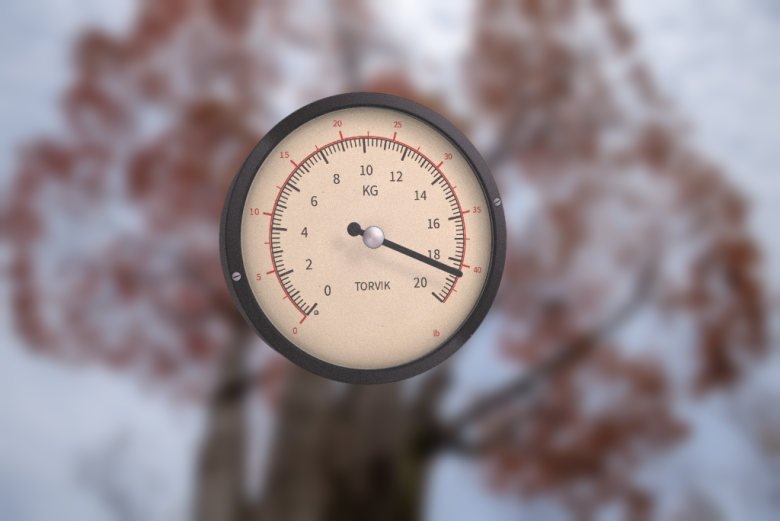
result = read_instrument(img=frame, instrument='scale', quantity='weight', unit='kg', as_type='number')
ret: 18.6 kg
